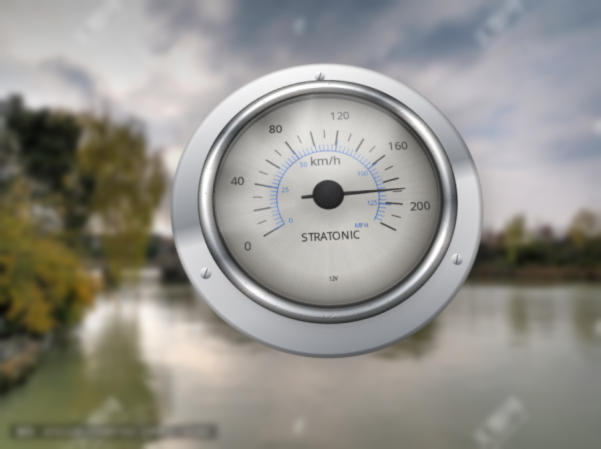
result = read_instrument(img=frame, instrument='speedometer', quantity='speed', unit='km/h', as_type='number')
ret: 190 km/h
